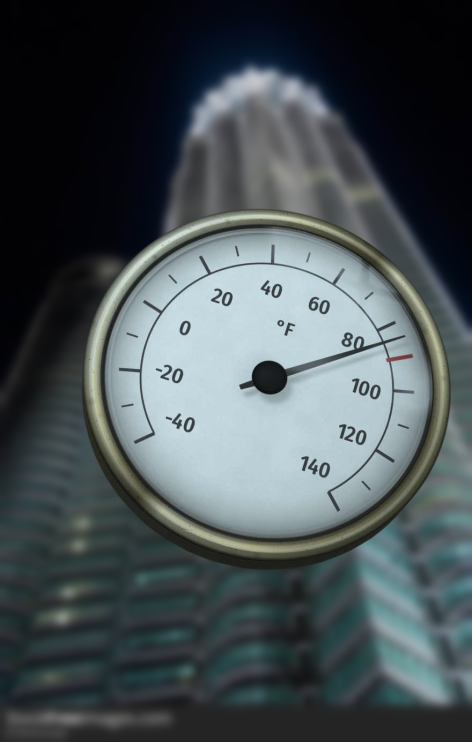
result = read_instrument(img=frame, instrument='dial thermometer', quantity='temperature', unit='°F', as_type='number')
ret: 85 °F
